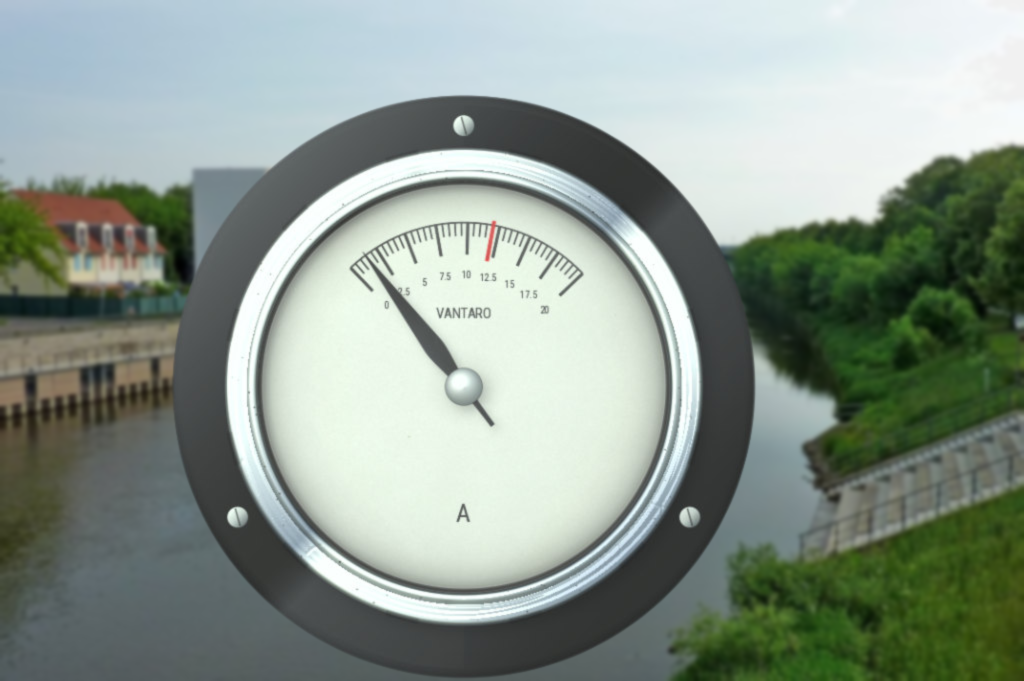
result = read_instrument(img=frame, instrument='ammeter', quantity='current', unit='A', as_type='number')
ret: 1.5 A
